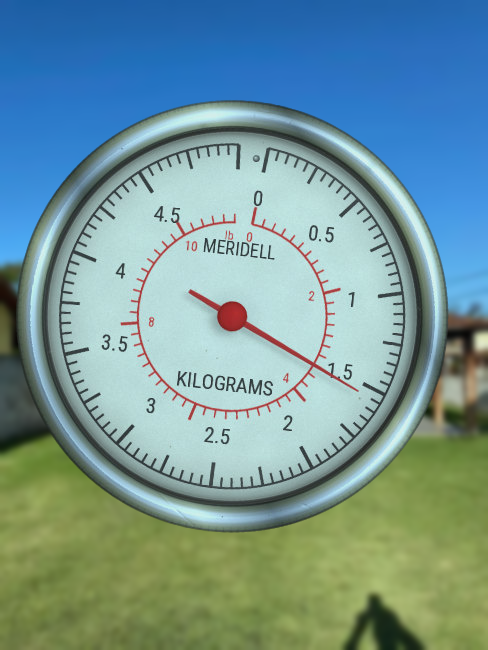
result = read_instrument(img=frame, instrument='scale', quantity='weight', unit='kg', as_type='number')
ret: 1.55 kg
